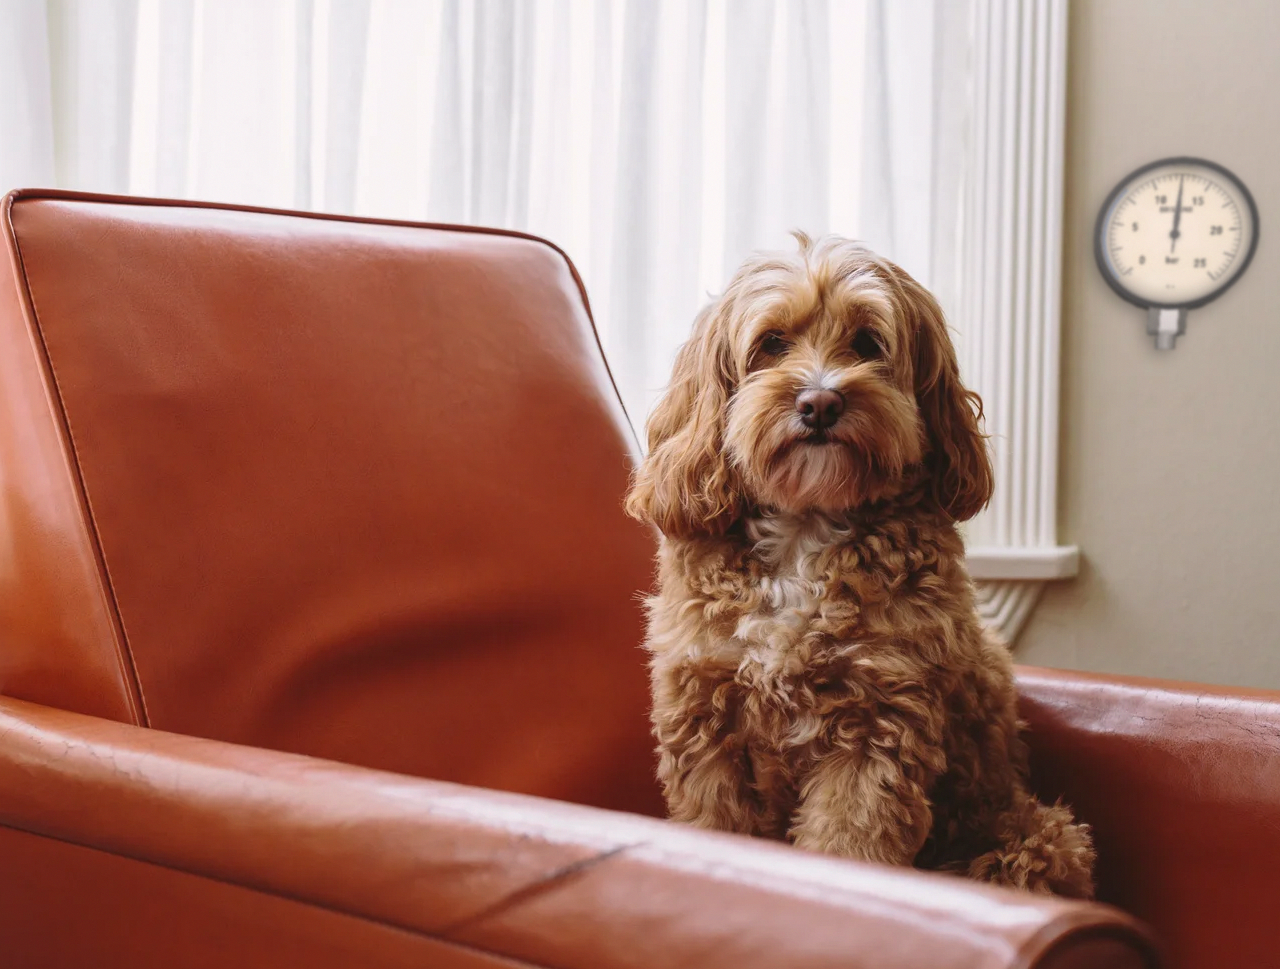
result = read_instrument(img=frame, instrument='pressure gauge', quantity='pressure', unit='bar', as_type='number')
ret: 12.5 bar
